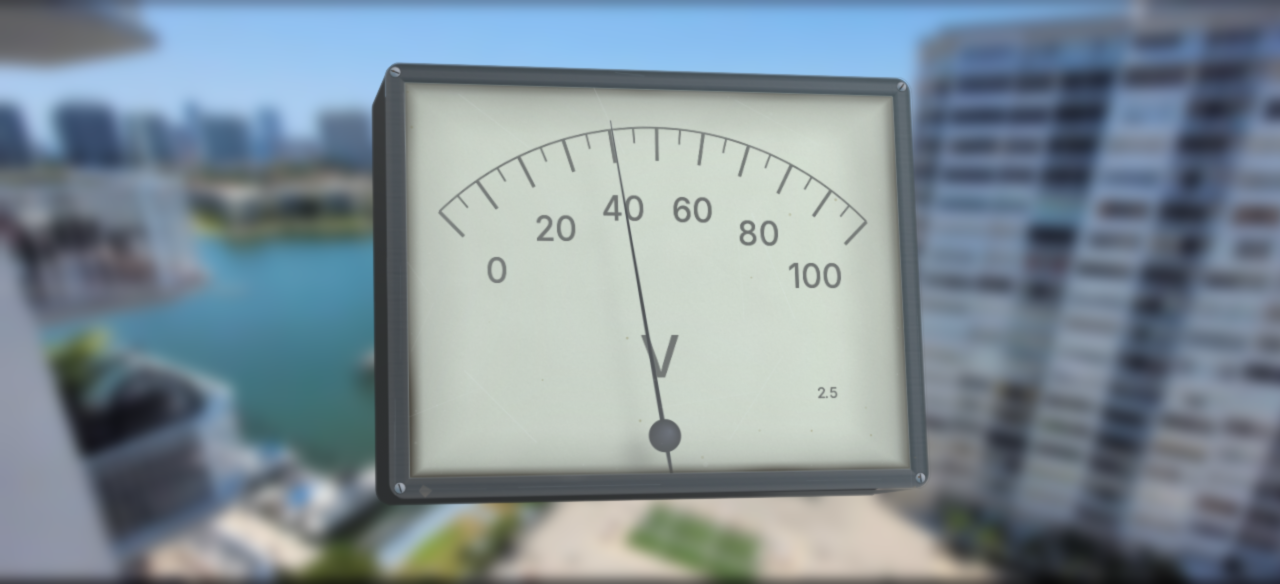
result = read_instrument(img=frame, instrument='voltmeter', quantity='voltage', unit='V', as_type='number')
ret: 40 V
